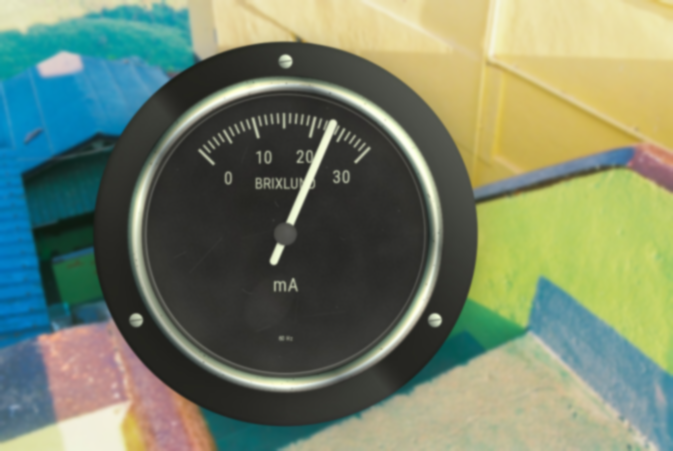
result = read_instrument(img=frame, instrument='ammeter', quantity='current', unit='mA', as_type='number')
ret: 23 mA
